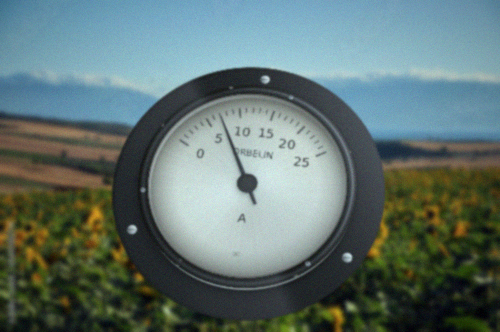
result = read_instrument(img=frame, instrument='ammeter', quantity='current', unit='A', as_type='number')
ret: 7 A
